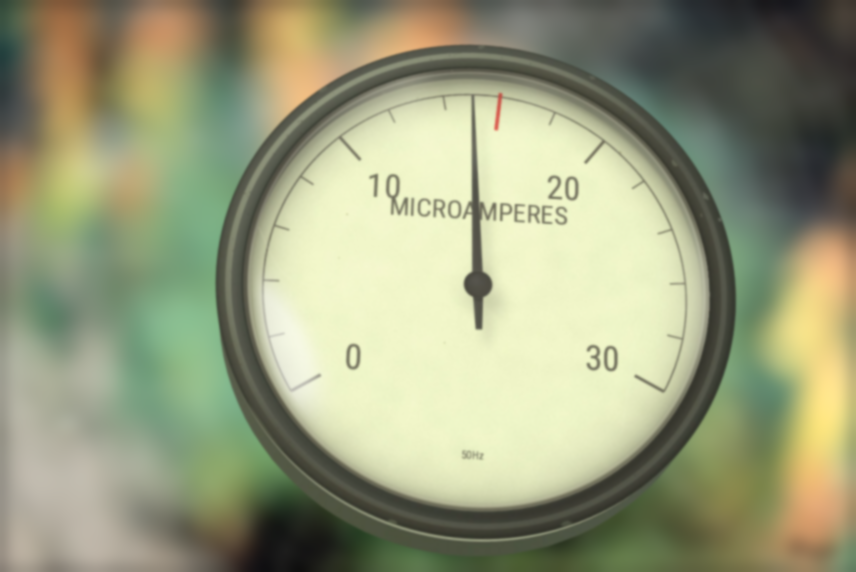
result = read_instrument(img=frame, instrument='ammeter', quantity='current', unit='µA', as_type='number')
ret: 15 µA
